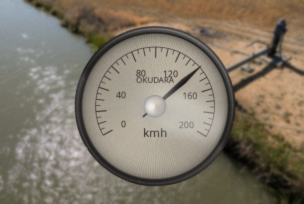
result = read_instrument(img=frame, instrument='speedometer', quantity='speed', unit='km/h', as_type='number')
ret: 140 km/h
